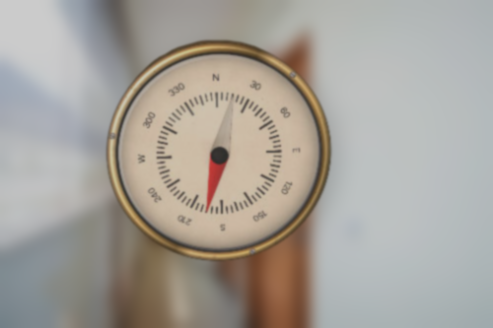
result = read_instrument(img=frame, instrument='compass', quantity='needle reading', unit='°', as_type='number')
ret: 195 °
